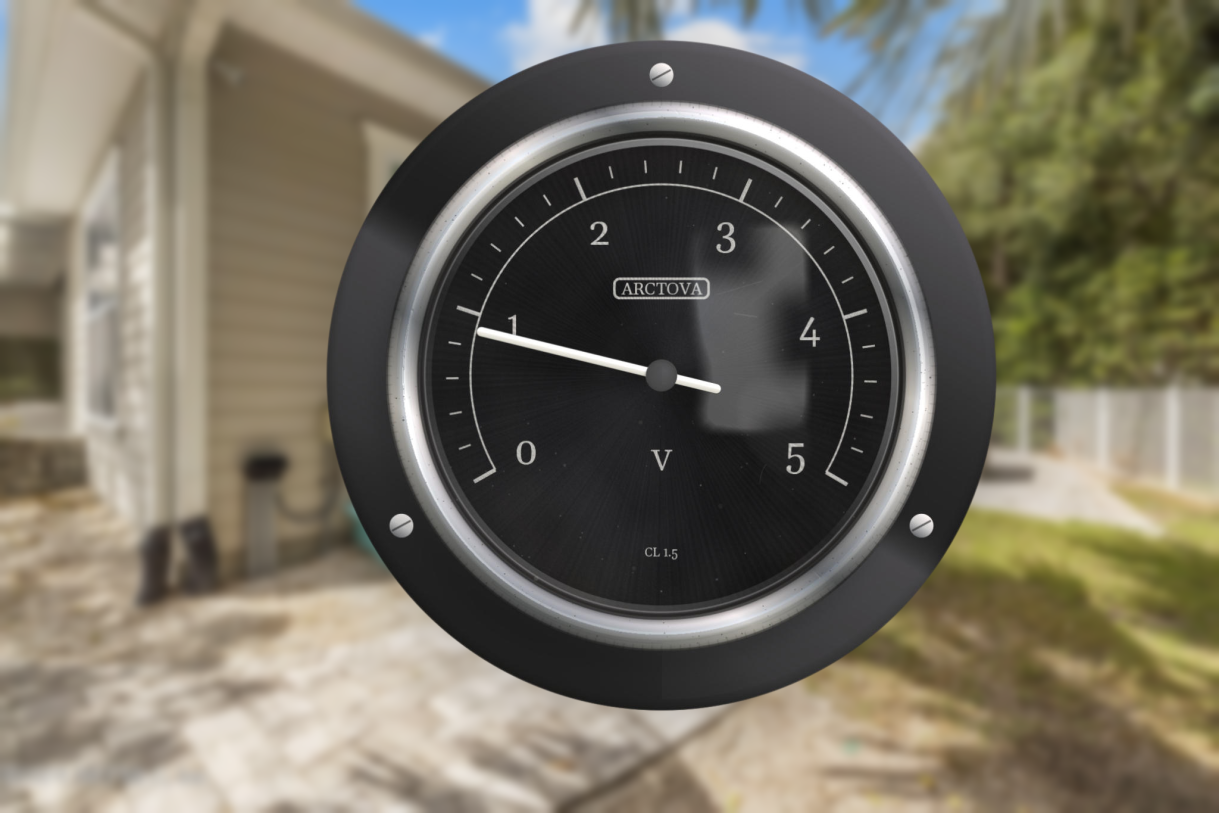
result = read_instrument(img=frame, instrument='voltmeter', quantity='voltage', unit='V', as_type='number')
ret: 0.9 V
